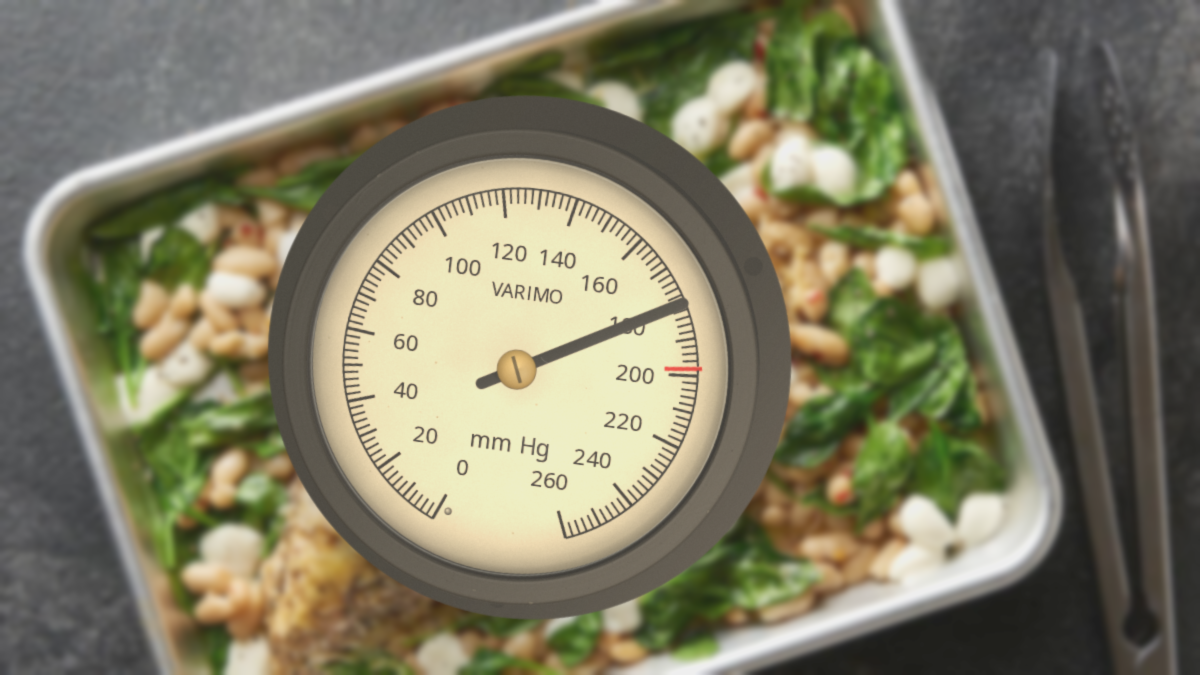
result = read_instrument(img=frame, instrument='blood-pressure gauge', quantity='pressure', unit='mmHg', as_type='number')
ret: 180 mmHg
